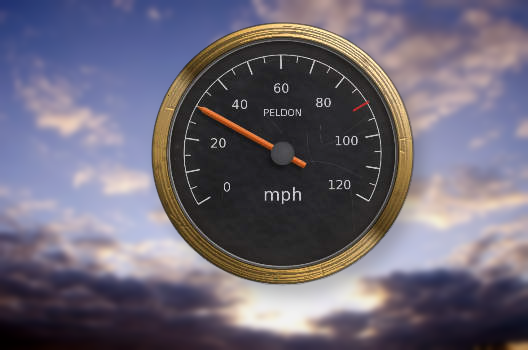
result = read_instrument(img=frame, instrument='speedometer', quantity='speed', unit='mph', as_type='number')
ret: 30 mph
